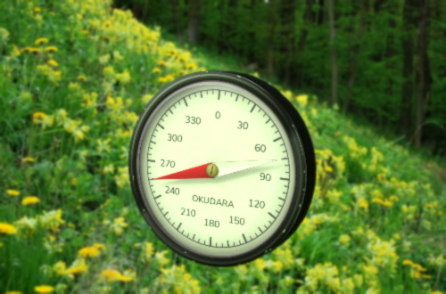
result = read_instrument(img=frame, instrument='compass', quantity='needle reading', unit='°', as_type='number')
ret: 255 °
